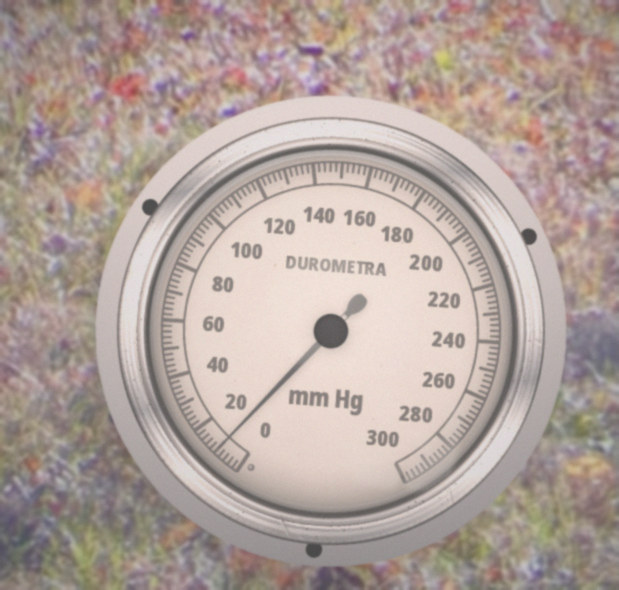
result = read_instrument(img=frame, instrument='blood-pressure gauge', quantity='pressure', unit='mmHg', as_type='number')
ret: 10 mmHg
